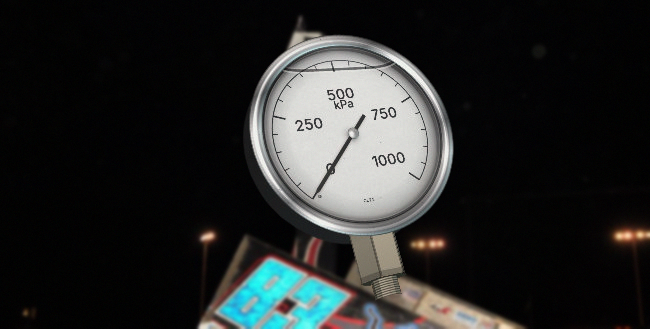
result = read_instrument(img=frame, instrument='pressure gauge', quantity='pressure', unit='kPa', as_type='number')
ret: 0 kPa
